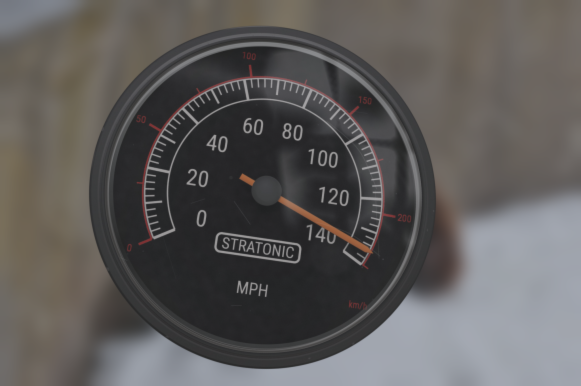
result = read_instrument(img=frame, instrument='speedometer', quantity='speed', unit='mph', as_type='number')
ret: 136 mph
